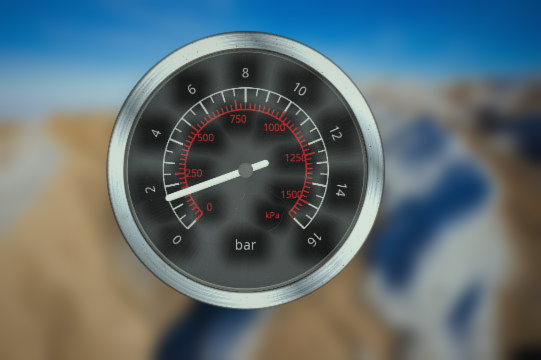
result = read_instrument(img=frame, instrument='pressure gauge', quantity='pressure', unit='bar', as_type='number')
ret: 1.5 bar
